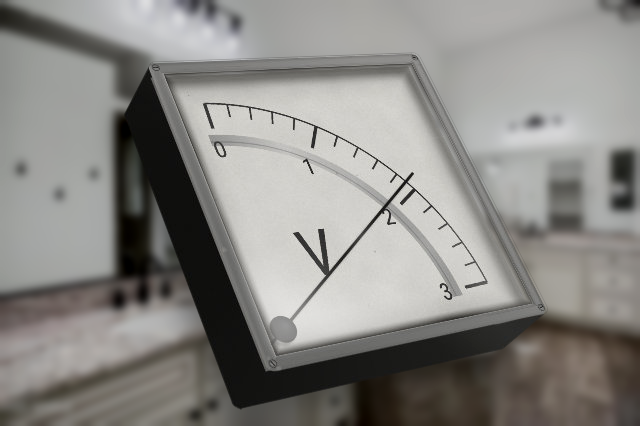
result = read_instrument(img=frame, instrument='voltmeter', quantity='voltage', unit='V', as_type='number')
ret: 1.9 V
